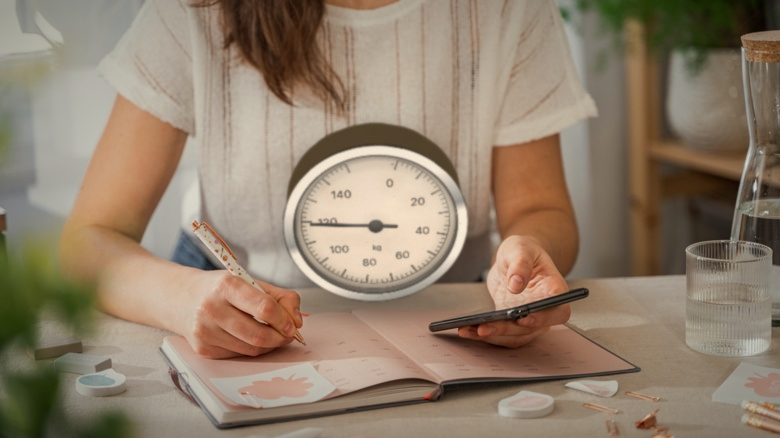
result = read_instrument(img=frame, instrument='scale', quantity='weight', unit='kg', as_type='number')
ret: 120 kg
